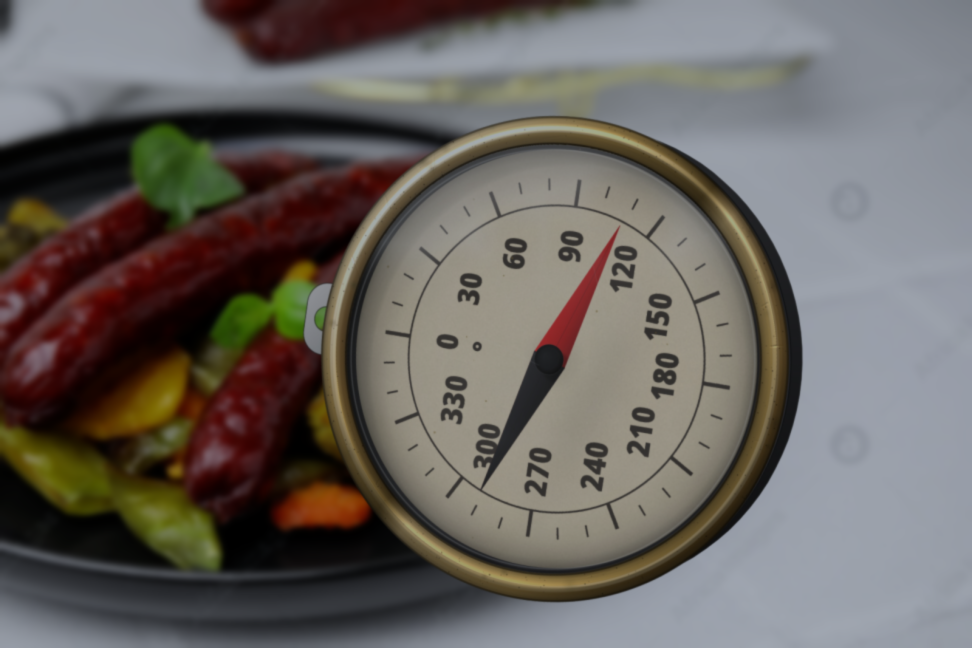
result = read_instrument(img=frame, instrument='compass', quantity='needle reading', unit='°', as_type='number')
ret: 110 °
